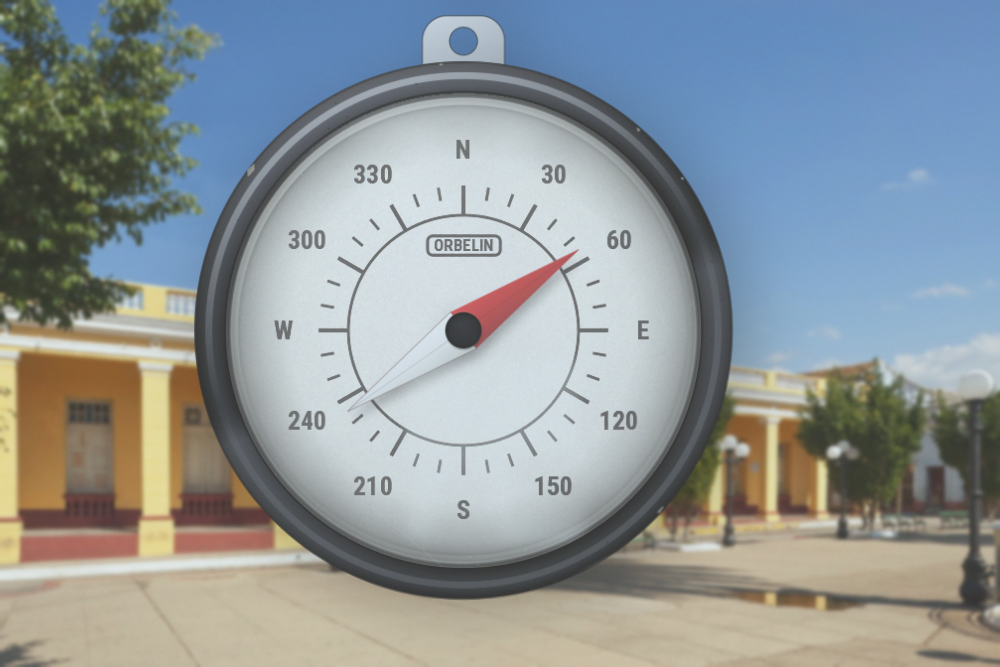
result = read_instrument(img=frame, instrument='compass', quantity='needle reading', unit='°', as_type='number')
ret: 55 °
